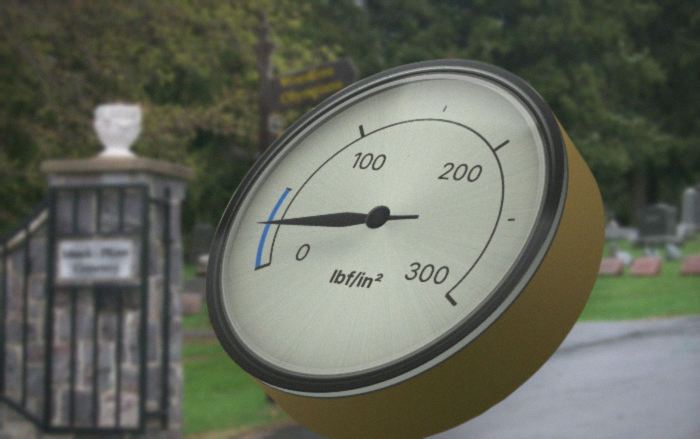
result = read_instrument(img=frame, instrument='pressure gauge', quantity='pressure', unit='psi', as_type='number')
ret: 25 psi
